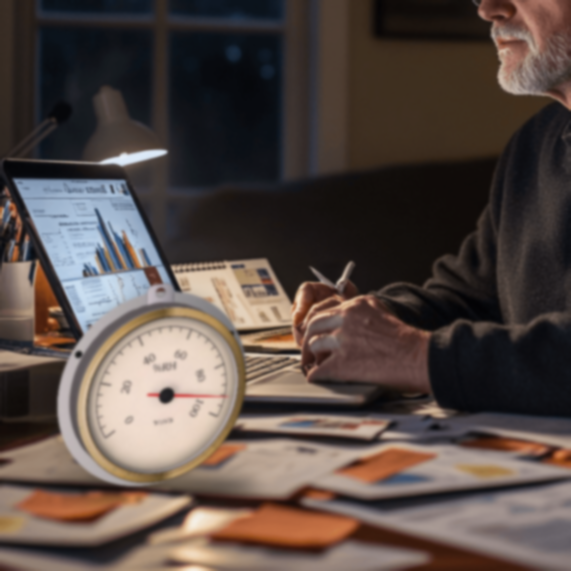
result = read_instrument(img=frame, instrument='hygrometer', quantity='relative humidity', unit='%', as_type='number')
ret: 92 %
